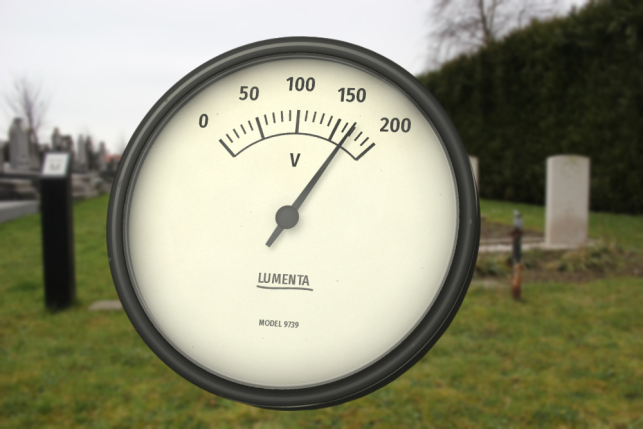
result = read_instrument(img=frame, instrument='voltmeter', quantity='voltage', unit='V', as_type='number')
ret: 170 V
